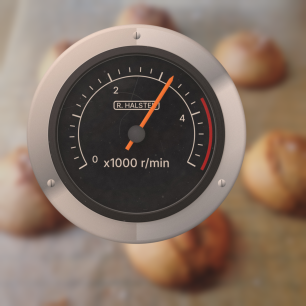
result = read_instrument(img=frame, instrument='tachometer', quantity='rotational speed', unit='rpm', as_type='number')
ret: 3200 rpm
